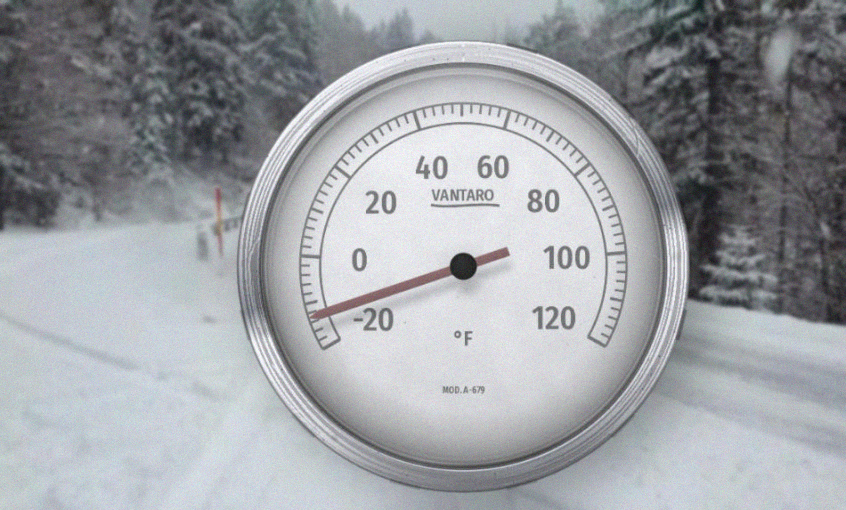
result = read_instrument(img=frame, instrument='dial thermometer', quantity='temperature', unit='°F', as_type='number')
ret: -13 °F
